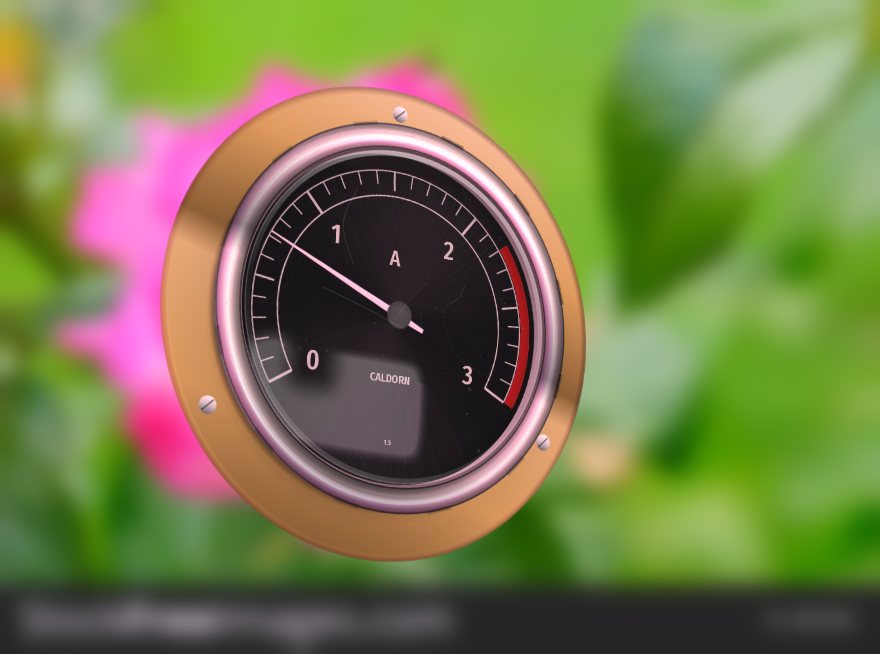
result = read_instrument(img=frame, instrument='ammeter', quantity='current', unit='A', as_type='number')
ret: 0.7 A
